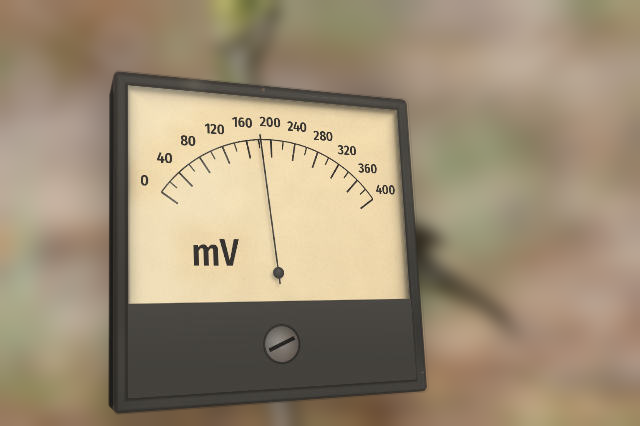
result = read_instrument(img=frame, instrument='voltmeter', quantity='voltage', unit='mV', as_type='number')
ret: 180 mV
